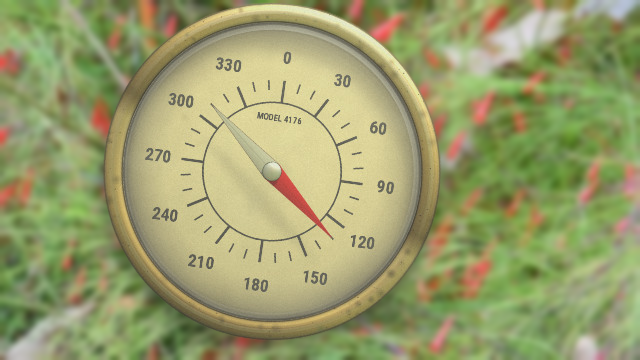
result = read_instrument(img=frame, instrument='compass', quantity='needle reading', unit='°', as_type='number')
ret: 130 °
